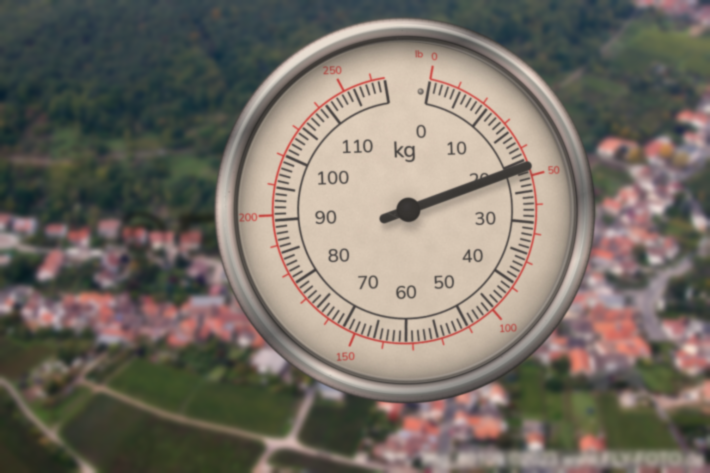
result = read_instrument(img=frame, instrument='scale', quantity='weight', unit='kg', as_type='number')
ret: 21 kg
